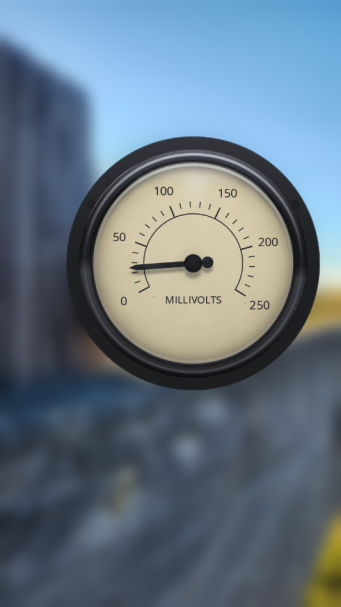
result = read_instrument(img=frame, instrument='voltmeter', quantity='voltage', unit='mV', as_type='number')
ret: 25 mV
